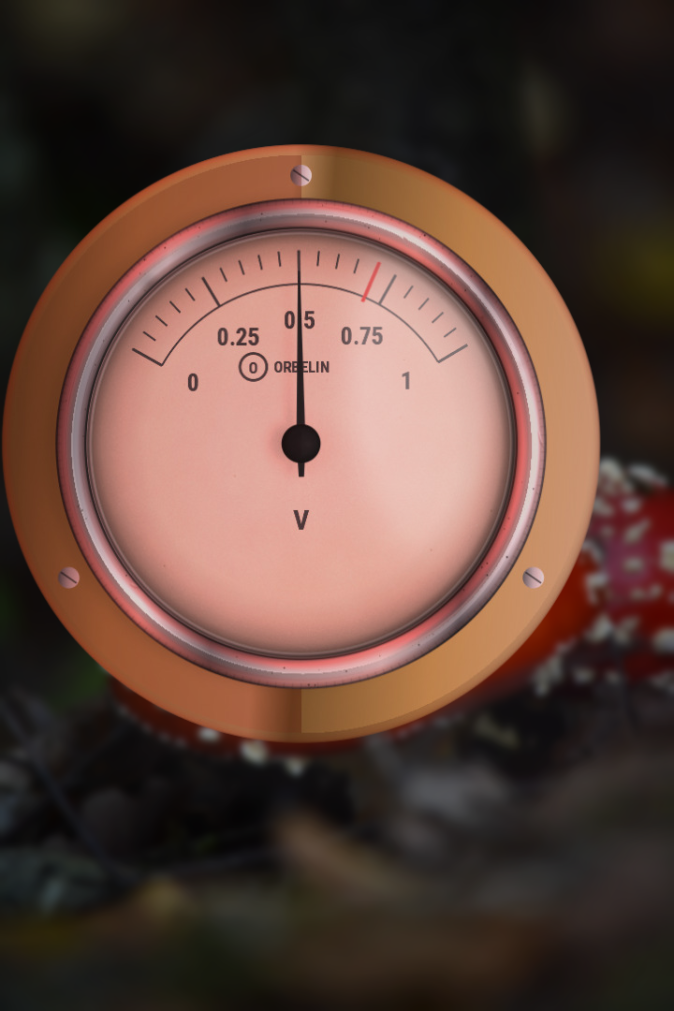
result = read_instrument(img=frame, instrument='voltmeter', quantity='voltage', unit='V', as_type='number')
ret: 0.5 V
